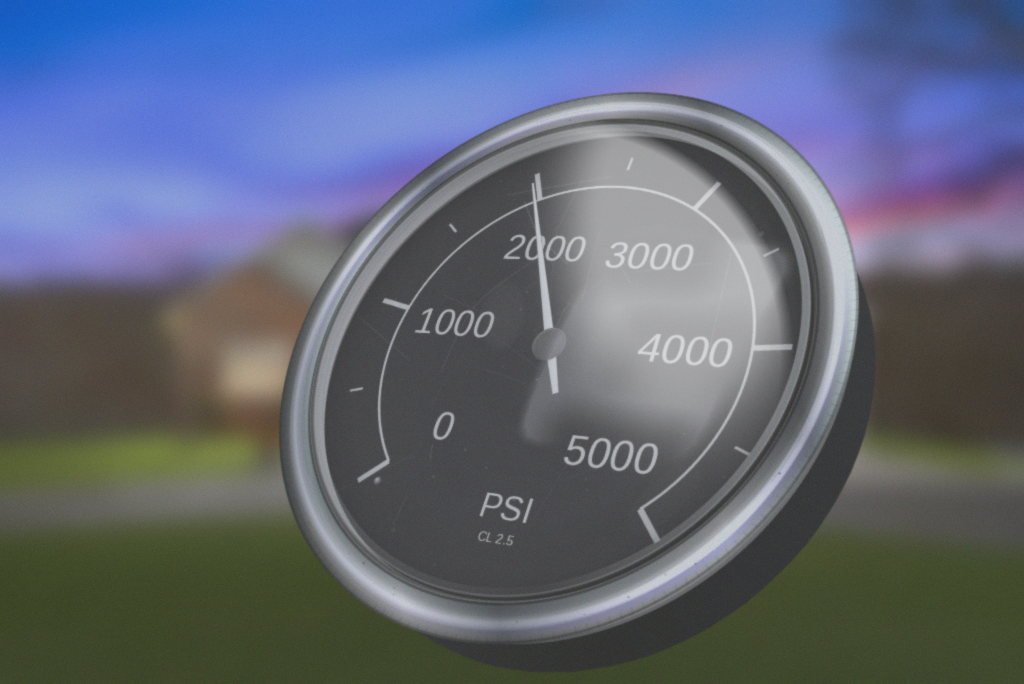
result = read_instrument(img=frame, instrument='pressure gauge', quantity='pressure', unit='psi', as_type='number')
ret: 2000 psi
